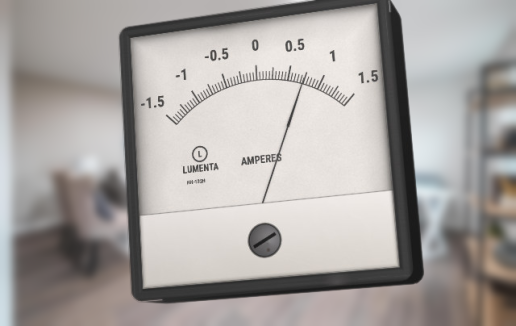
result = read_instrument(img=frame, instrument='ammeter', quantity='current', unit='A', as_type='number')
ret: 0.75 A
